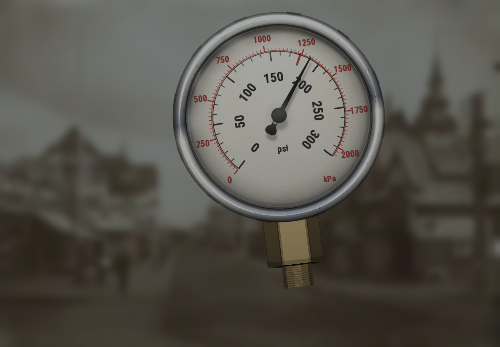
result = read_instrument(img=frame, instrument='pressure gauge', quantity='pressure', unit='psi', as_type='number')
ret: 190 psi
